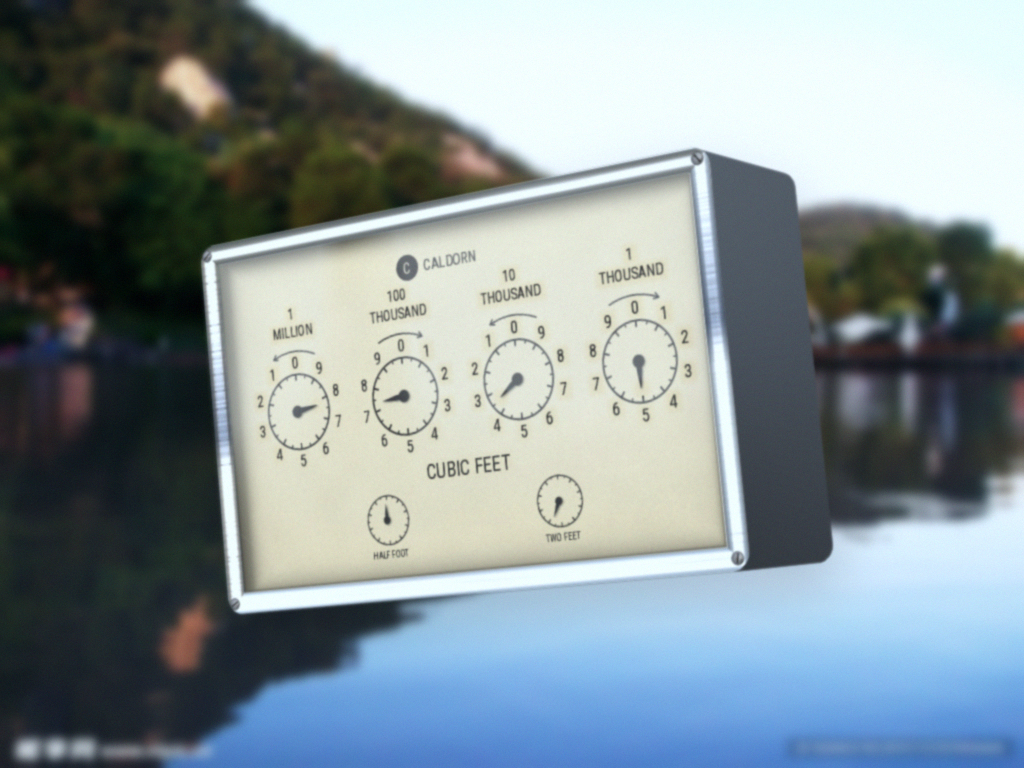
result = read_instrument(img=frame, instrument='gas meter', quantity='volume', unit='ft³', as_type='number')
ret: 773500 ft³
